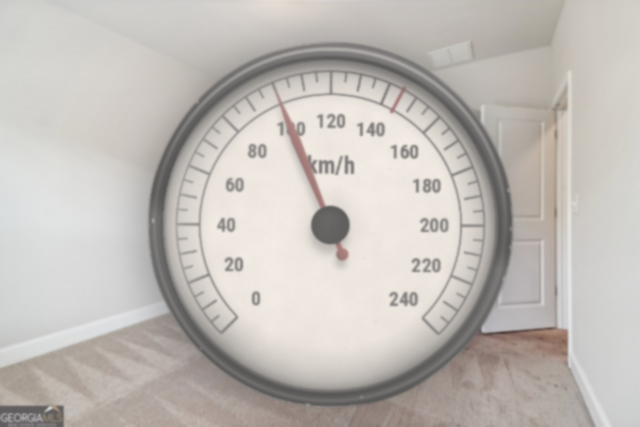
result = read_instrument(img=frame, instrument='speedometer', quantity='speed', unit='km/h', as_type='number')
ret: 100 km/h
